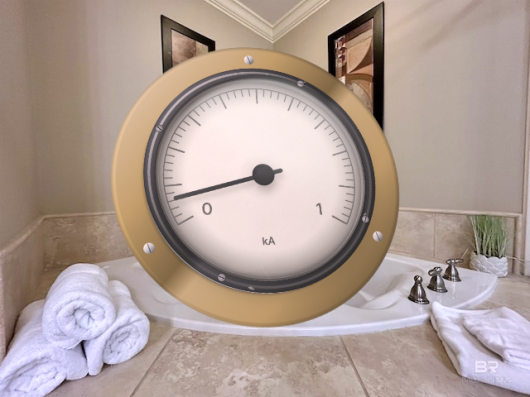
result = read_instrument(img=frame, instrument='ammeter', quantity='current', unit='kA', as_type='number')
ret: 0.06 kA
